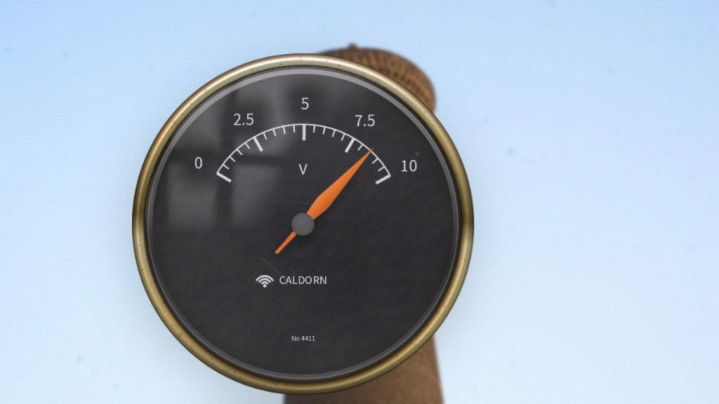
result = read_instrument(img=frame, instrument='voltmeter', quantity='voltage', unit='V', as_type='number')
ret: 8.5 V
